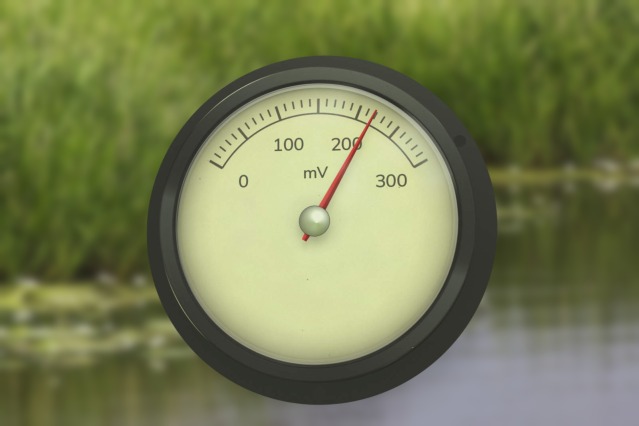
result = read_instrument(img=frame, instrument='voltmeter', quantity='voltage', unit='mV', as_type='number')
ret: 220 mV
